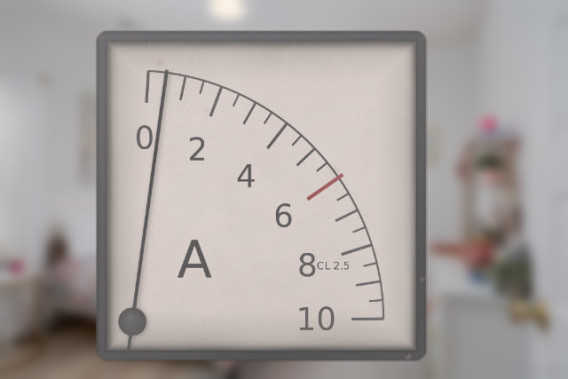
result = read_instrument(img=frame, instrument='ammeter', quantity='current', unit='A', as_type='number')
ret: 0.5 A
